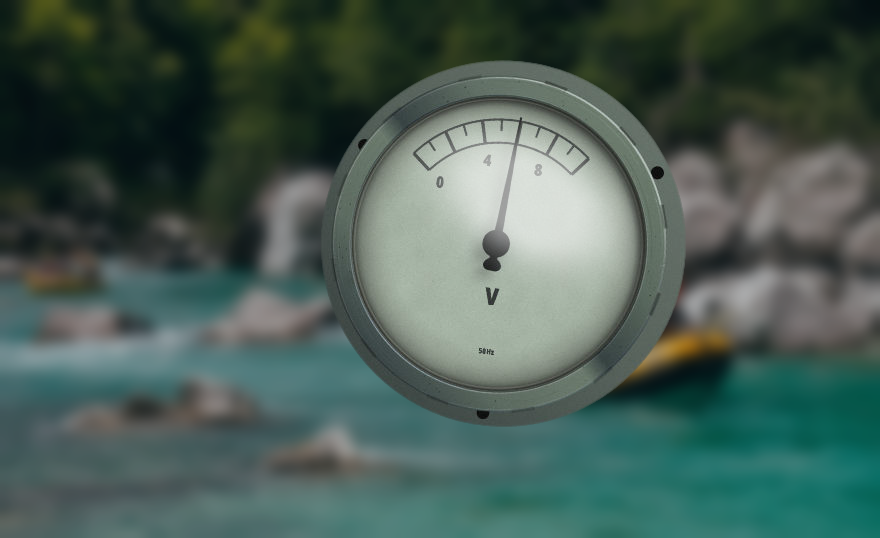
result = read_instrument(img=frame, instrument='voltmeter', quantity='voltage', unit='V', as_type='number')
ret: 6 V
